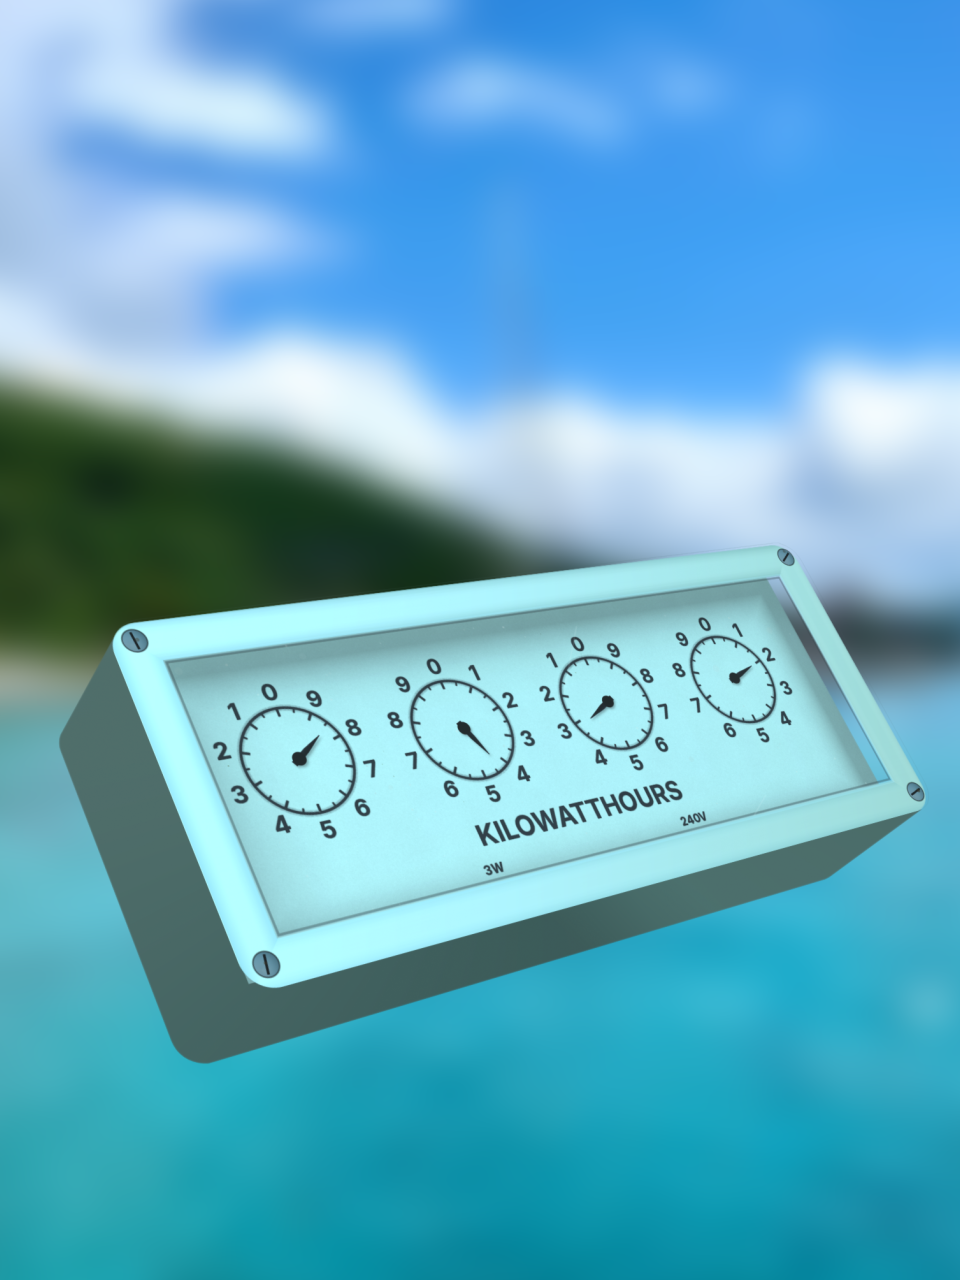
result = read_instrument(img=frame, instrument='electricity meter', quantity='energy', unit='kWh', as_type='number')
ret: 8432 kWh
